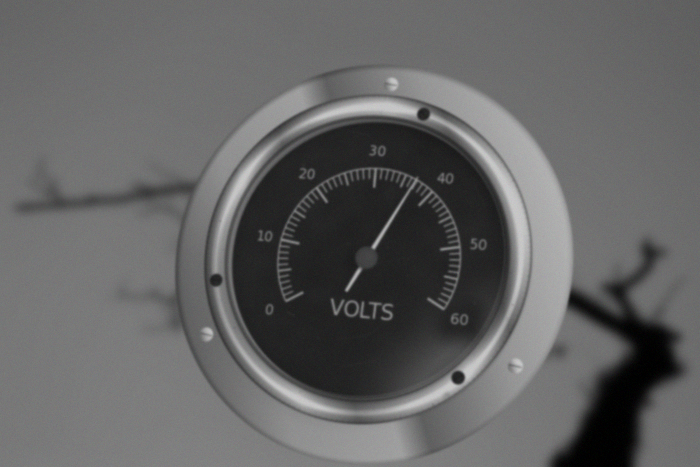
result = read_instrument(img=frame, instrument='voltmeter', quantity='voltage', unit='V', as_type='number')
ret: 37 V
